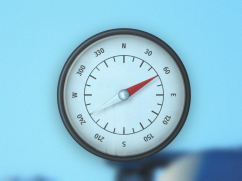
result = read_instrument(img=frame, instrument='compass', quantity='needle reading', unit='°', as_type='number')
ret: 60 °
